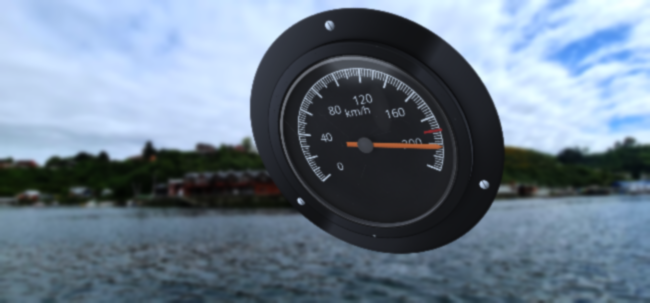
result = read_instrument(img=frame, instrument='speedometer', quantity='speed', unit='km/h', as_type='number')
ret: 200 km/h
